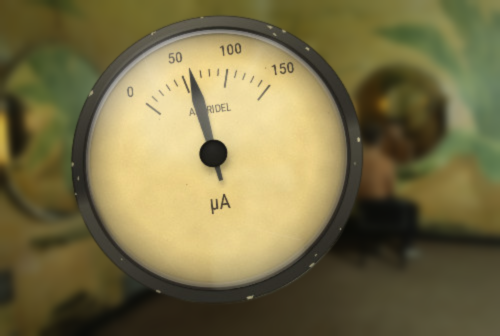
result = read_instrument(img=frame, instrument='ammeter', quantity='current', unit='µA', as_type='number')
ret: 60 µA
